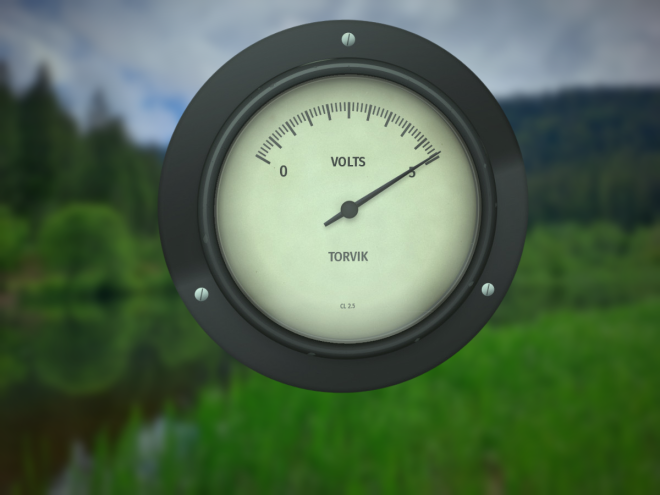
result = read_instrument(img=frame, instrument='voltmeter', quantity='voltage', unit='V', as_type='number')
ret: 4.9 V
